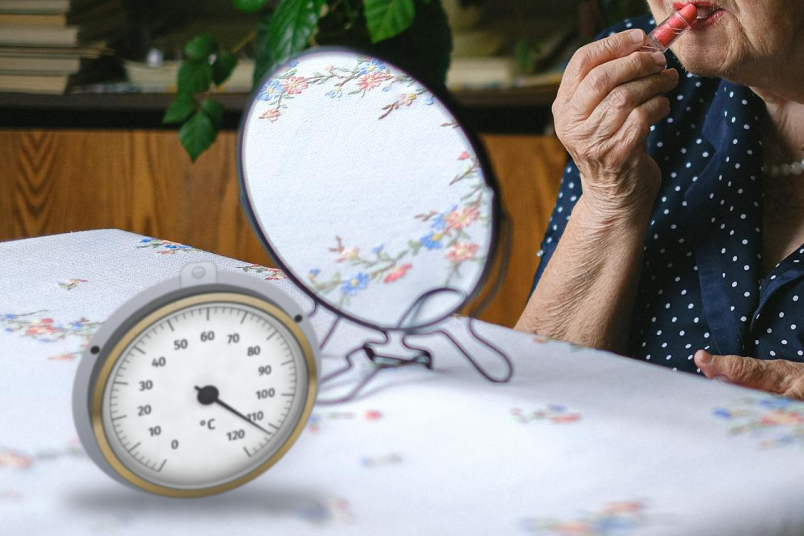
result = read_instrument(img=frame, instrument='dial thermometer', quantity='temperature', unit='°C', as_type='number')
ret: 112 °C
